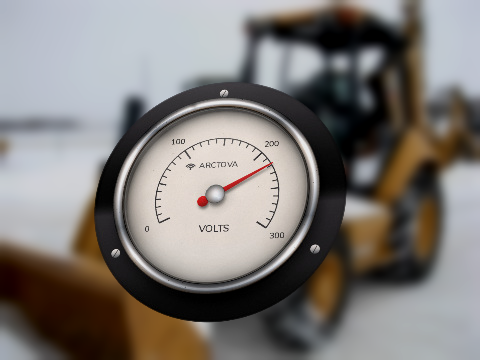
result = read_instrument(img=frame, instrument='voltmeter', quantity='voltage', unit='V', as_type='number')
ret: 220 V
